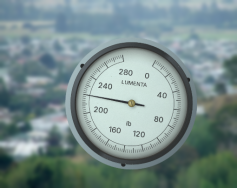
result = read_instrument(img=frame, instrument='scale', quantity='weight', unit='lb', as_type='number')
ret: 220 lb
